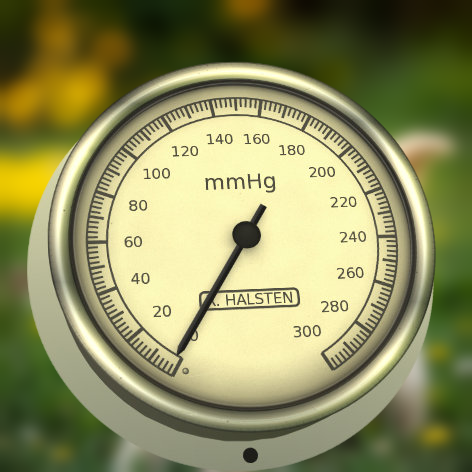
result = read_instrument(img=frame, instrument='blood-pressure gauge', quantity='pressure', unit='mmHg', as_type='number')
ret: 2 mmHg
